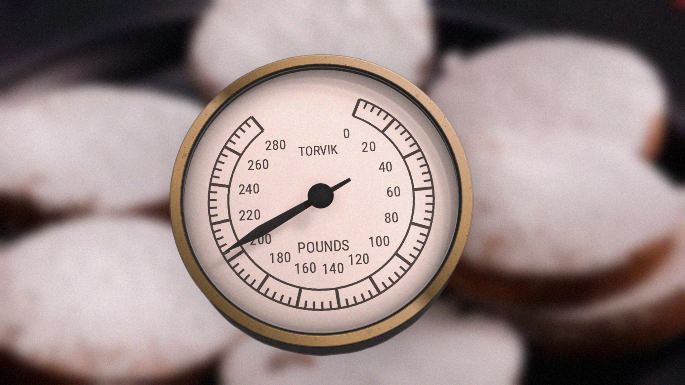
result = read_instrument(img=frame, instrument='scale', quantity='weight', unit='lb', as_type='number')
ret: 204 lb
